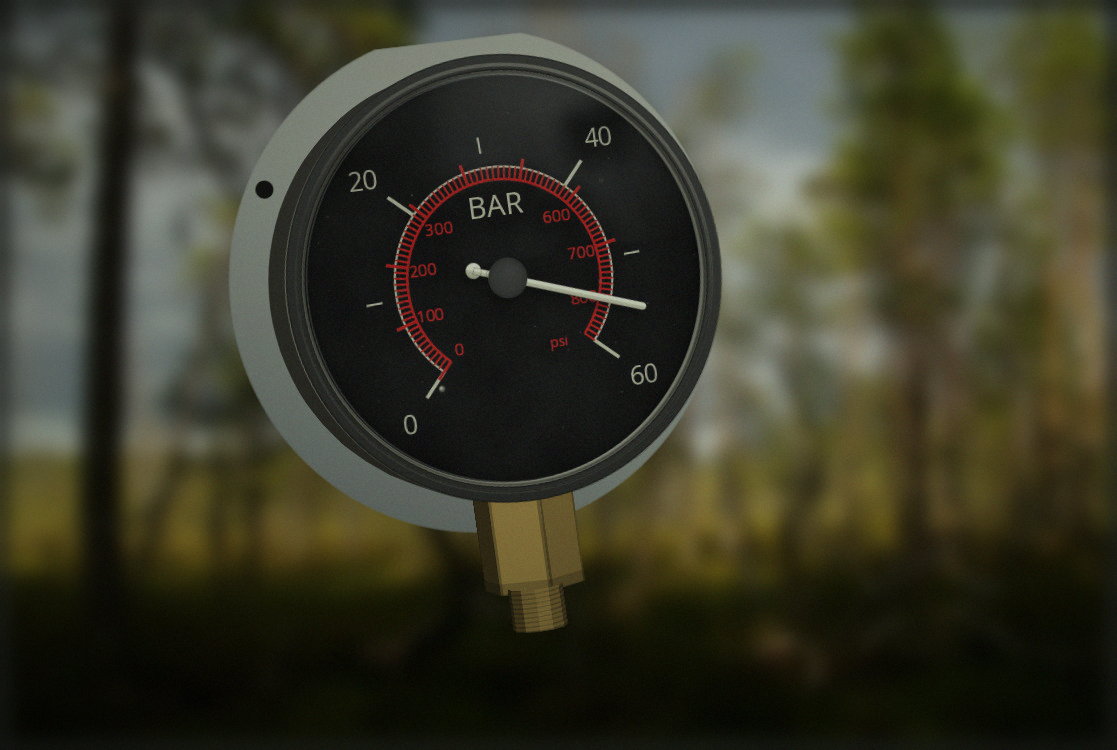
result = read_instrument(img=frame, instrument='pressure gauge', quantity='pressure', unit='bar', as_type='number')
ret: 55 bar
